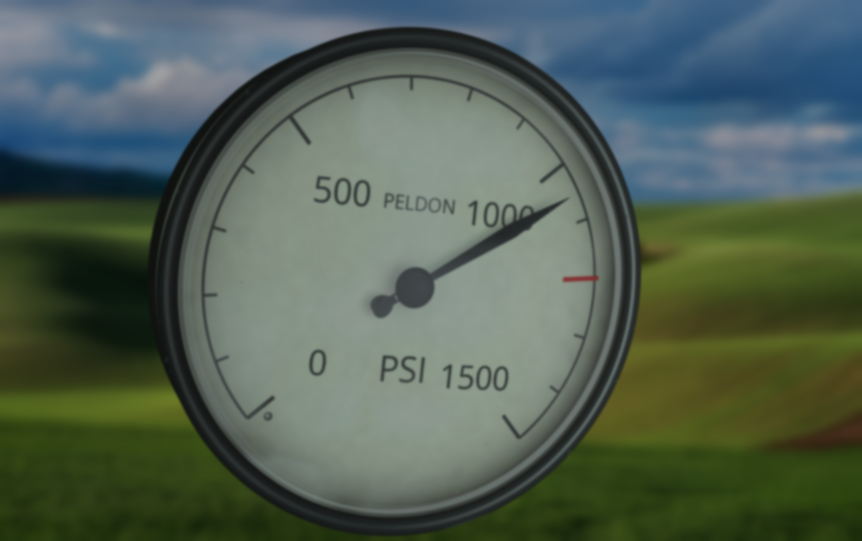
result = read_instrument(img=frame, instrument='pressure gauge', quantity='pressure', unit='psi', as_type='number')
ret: 1050 psi
